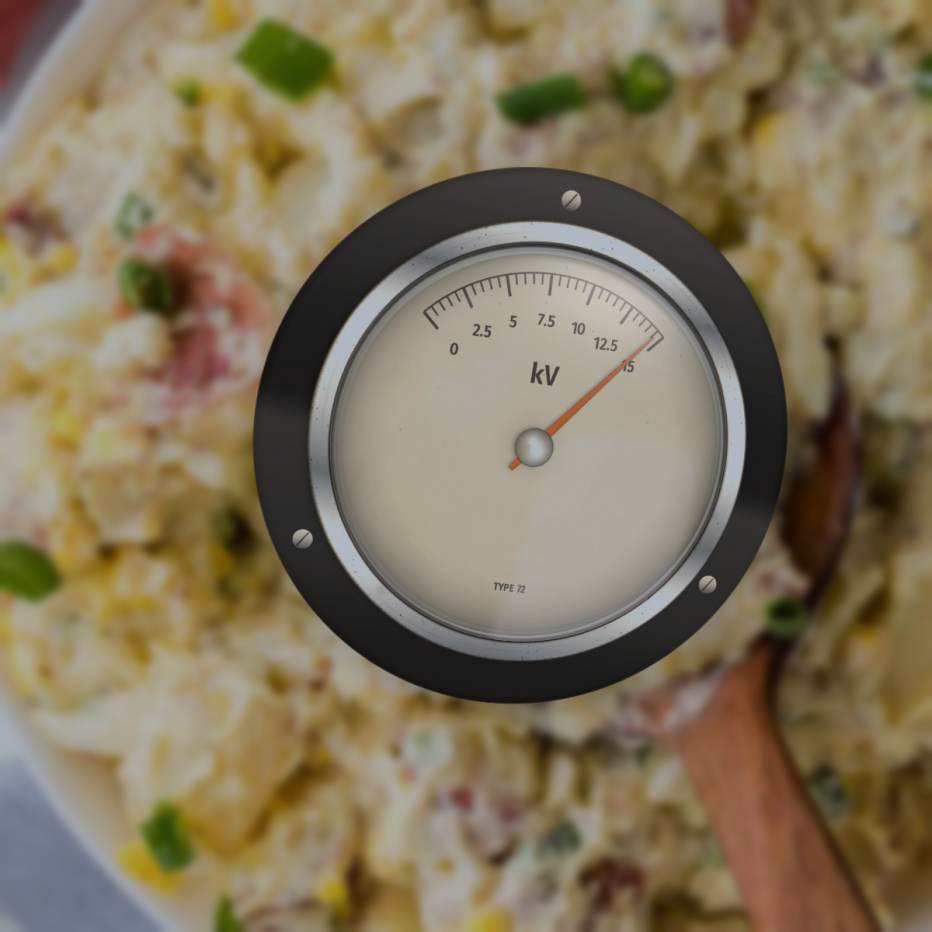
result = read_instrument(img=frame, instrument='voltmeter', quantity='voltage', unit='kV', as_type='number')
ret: 14.5 kV
